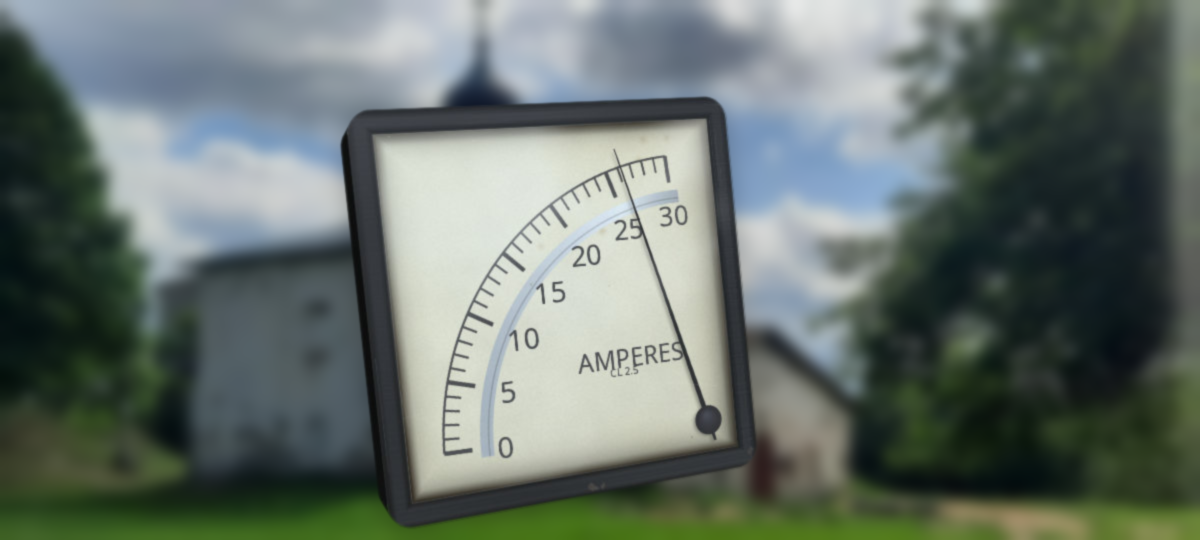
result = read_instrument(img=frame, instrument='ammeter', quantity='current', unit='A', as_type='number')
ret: 26 A
